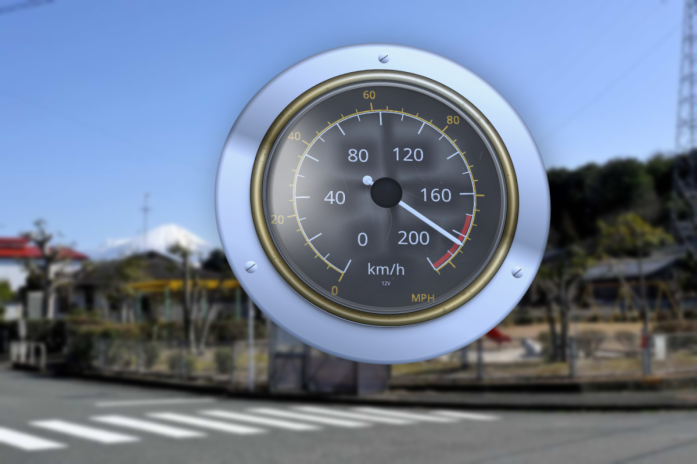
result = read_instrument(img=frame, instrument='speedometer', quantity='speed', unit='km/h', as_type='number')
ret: 185 km/h
